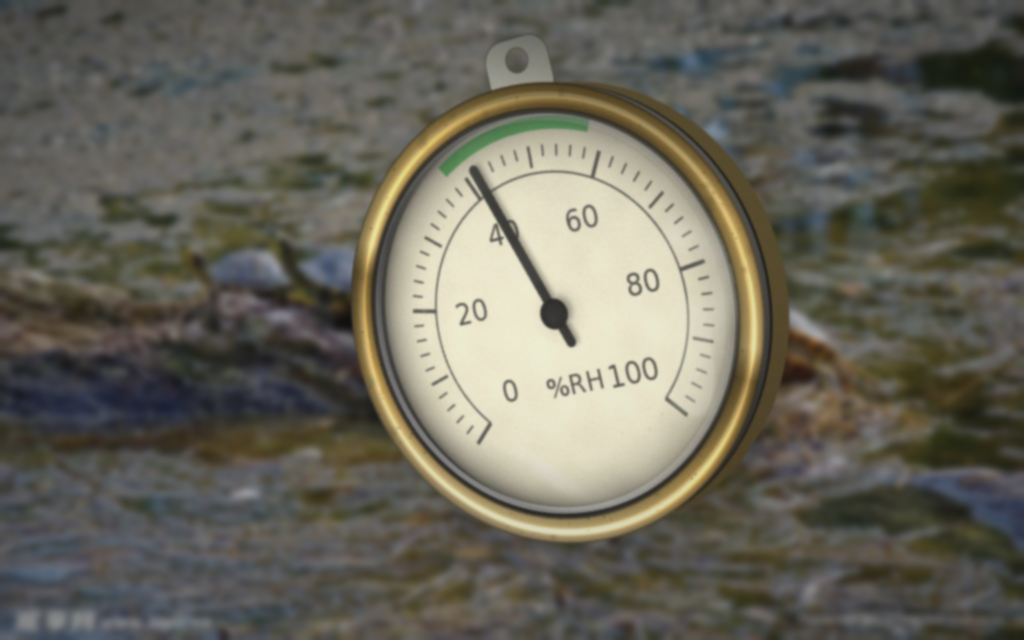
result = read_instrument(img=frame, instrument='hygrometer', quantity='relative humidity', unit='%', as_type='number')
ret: 42 %
